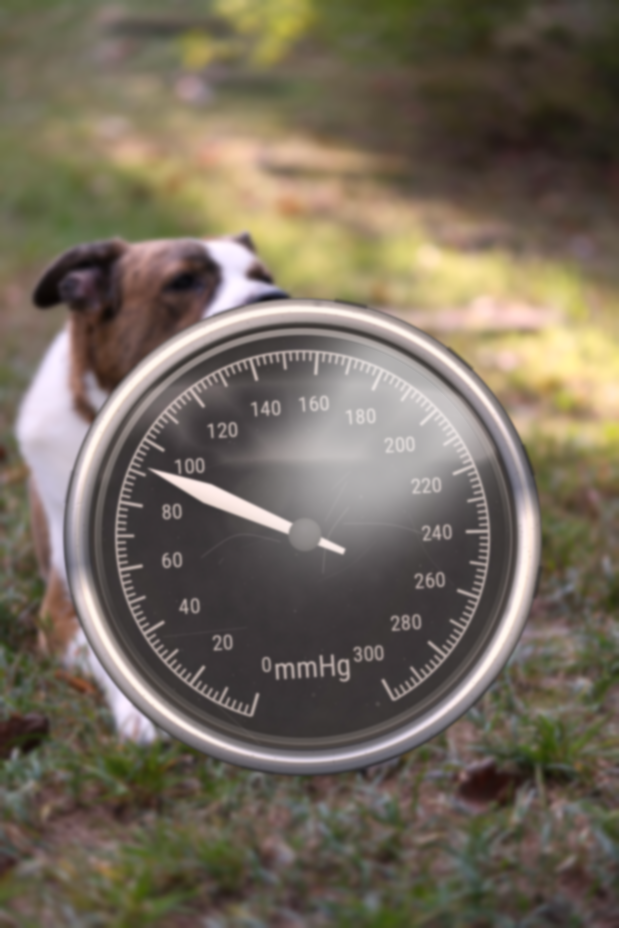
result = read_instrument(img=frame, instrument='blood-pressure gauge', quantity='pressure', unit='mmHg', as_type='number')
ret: 92 mmHg
